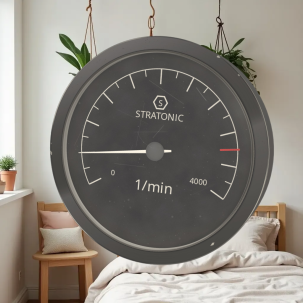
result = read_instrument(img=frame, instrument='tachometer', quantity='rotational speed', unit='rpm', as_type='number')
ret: 400 rpm
